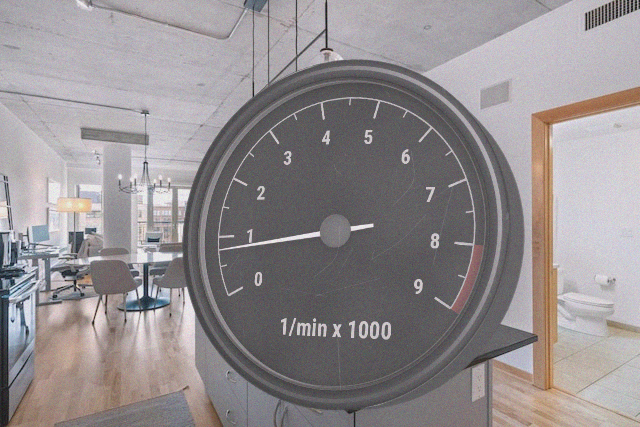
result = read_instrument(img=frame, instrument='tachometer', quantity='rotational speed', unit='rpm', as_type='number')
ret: 750 rpm
